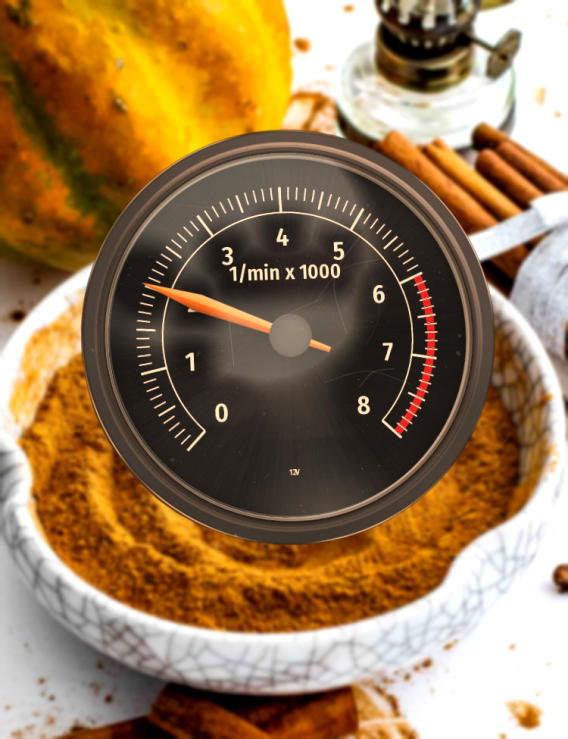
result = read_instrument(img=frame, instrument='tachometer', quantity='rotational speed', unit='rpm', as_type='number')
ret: 2000 rpm
